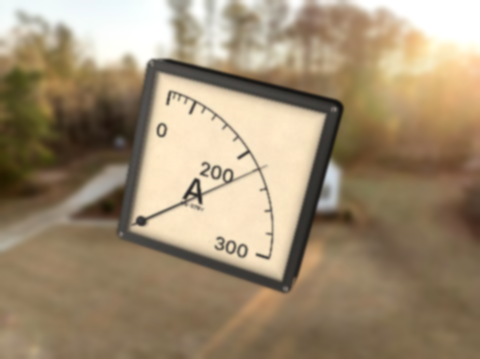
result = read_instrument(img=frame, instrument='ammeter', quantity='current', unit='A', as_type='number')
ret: 220 A
